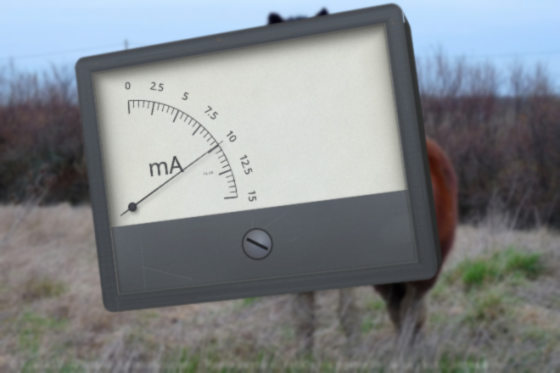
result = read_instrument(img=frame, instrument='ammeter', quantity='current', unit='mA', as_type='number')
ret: 10 mA
